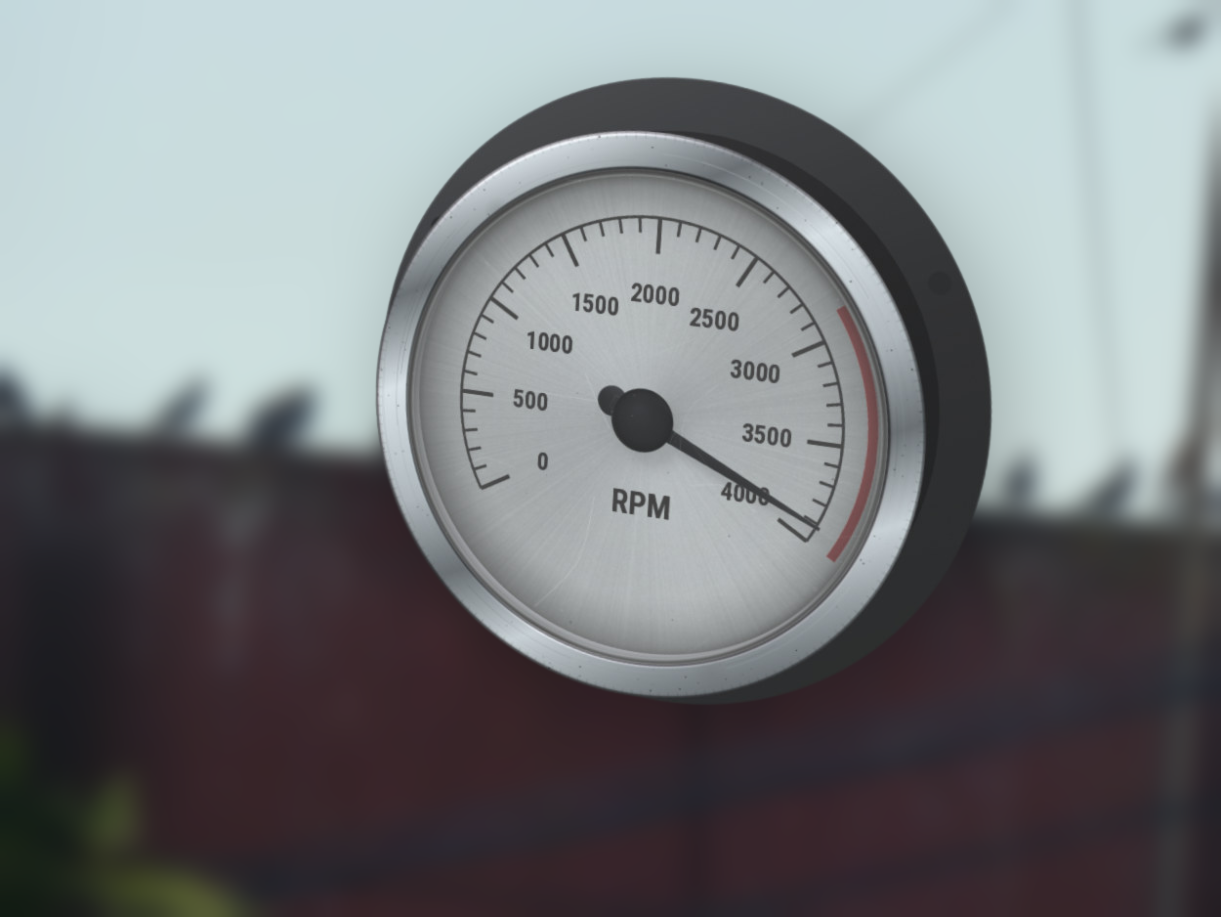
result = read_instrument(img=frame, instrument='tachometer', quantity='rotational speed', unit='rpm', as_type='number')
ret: 3900 rpm
